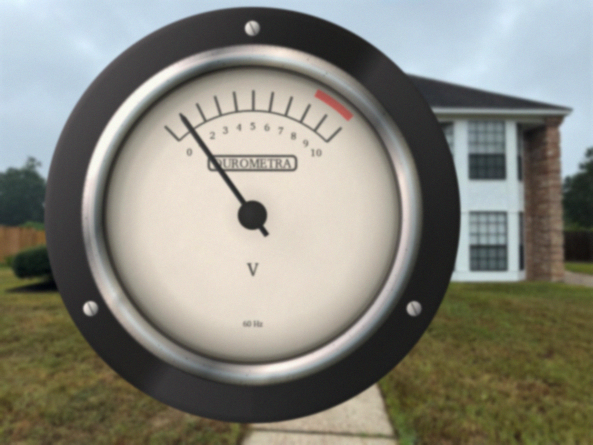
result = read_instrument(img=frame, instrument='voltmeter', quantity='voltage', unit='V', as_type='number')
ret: 1 V
